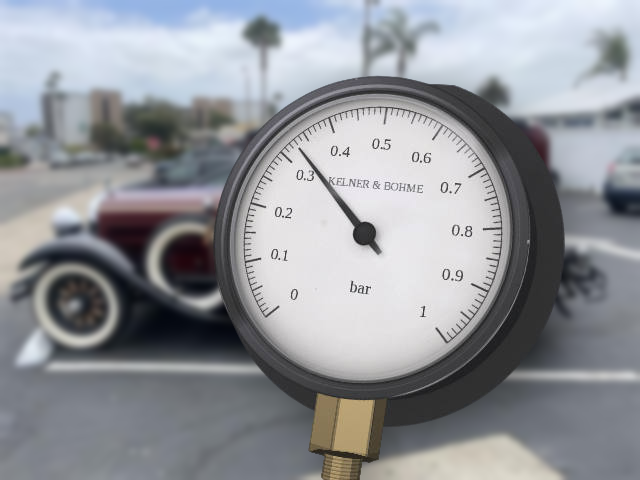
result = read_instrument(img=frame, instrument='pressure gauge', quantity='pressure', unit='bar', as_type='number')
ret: 0.33 bar
